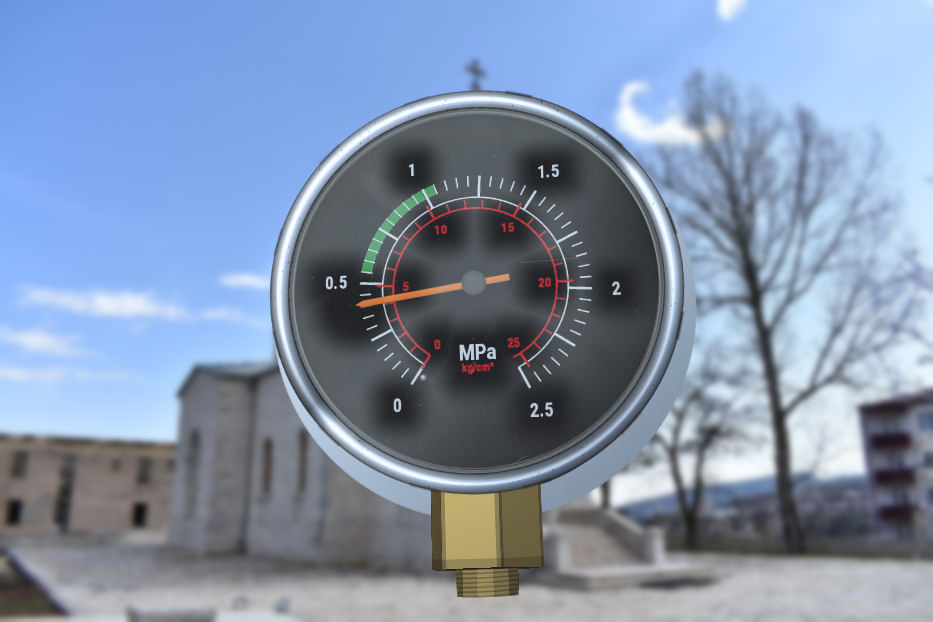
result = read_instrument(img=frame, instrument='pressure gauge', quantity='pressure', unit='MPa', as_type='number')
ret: 0.4 MPa
